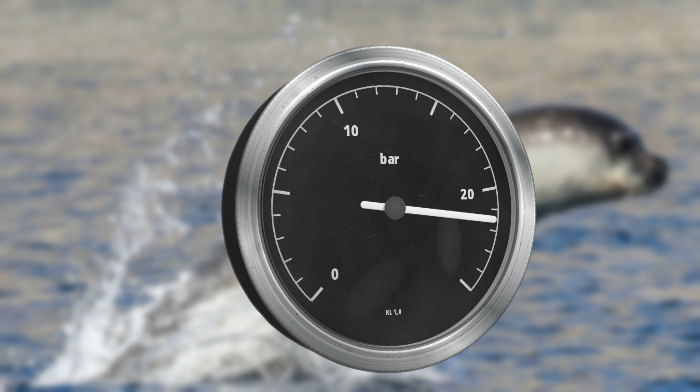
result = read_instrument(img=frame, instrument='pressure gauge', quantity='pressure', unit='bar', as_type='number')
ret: 21.5 bar
